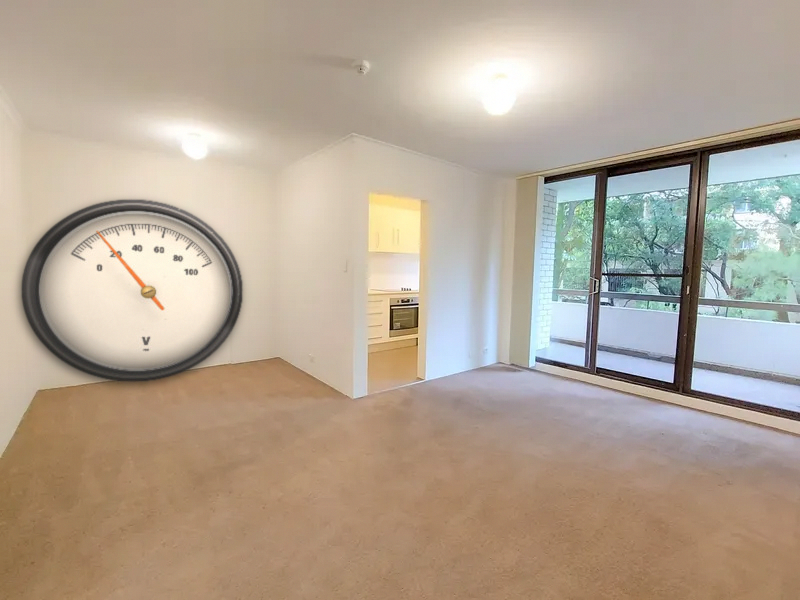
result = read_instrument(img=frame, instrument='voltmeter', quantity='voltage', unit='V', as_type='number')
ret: 20 V
